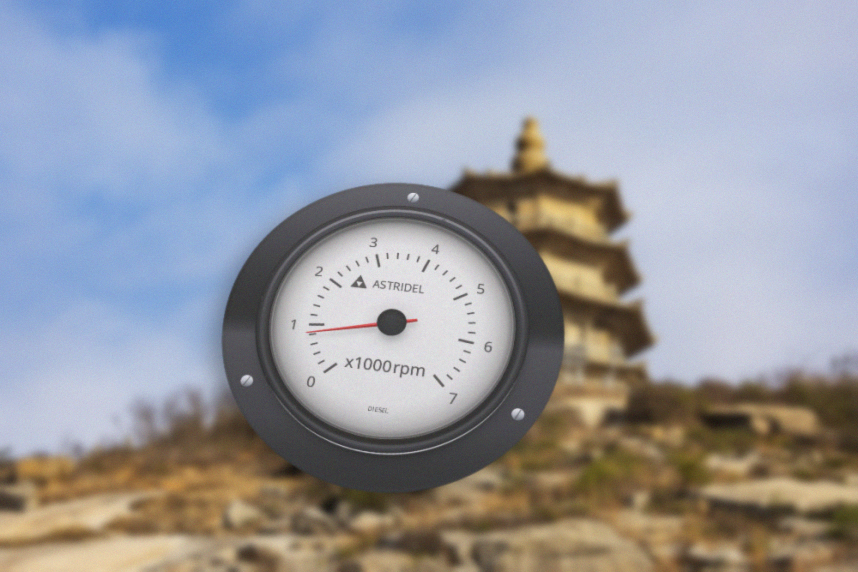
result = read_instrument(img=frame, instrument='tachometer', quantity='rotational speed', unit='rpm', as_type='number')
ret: 800 rpm
